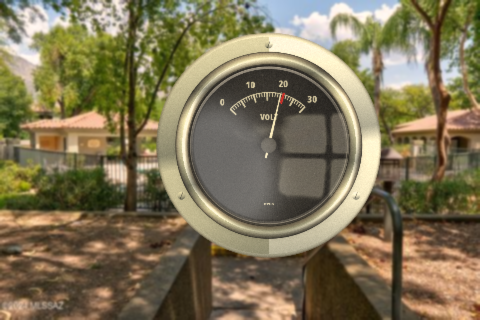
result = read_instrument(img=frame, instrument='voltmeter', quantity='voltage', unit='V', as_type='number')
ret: 20 V
